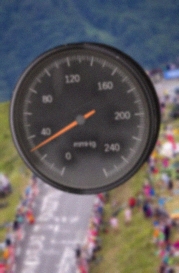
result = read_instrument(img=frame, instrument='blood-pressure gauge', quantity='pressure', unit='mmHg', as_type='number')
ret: 30 mmHg
